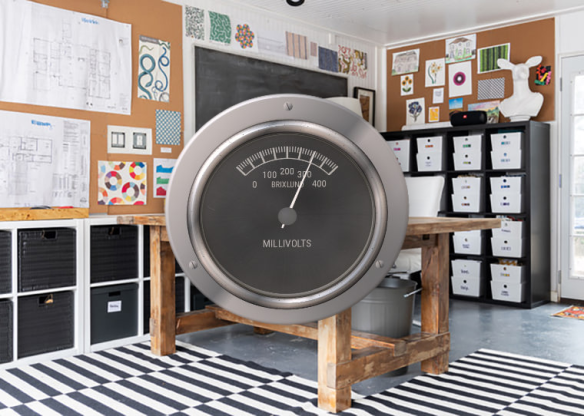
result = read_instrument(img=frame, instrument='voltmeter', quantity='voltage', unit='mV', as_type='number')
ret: 300 mV
